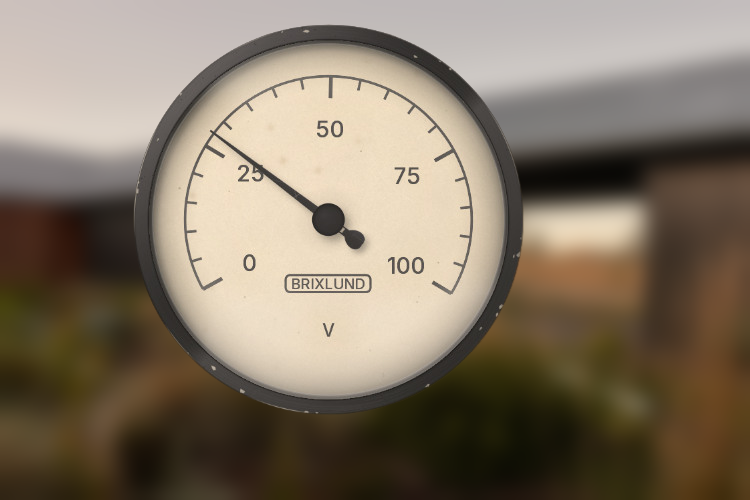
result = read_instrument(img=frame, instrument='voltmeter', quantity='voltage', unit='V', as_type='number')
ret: 27.5 V
